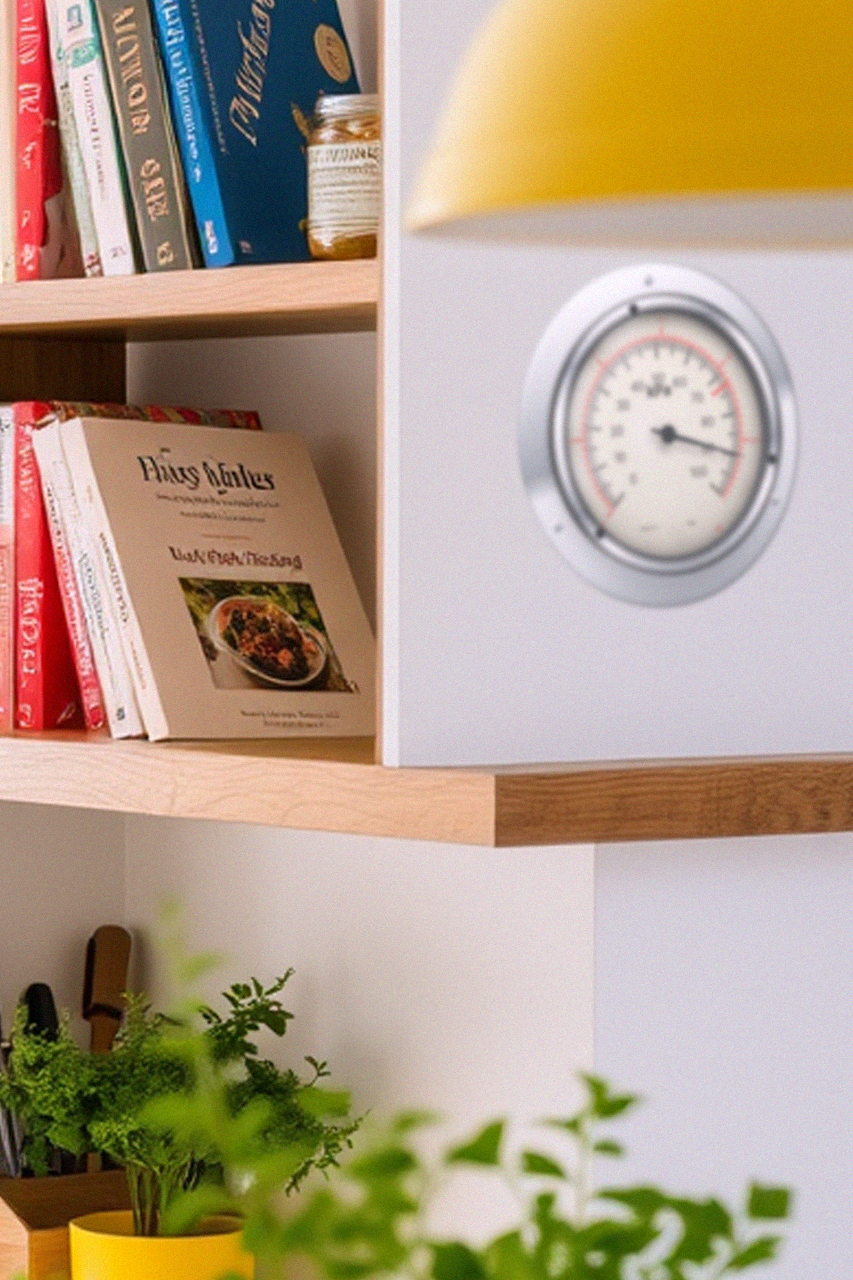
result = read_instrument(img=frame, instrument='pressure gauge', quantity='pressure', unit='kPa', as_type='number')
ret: 90 kPa
